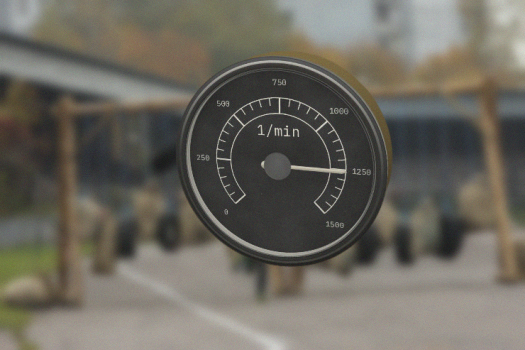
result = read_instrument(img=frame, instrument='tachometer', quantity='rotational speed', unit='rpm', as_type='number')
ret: 1250 rpm
